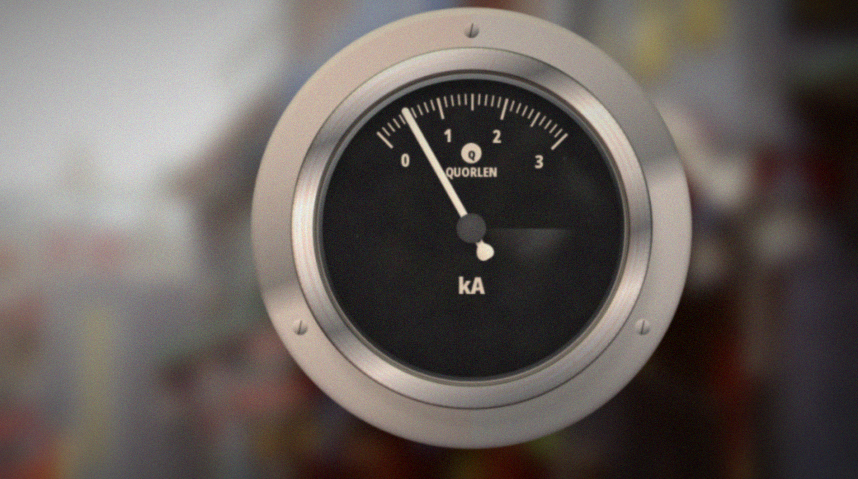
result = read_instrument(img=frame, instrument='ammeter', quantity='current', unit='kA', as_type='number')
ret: 0.5 kA
